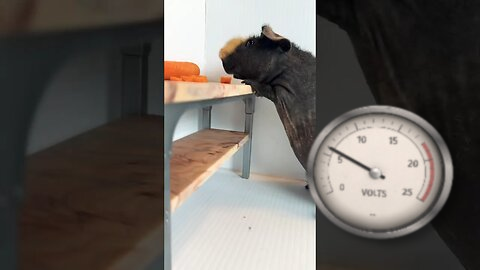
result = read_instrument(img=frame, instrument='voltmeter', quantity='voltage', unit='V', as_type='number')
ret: 6 V
